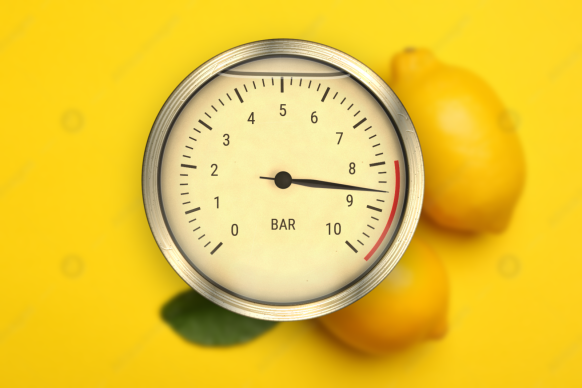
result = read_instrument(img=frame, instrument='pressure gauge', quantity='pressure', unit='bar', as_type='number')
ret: 8.6 bar
